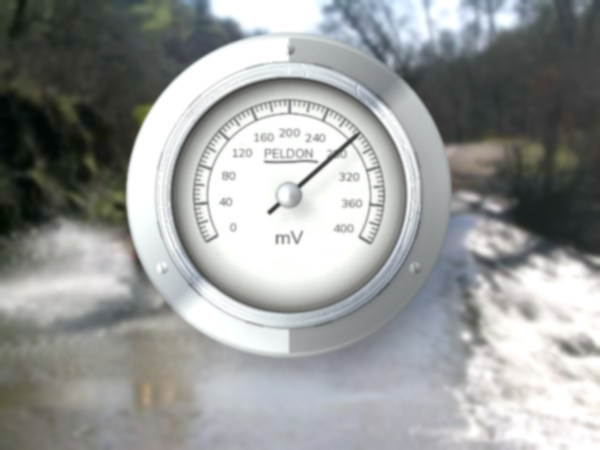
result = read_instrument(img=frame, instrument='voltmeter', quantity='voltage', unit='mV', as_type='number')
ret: 280 mV
